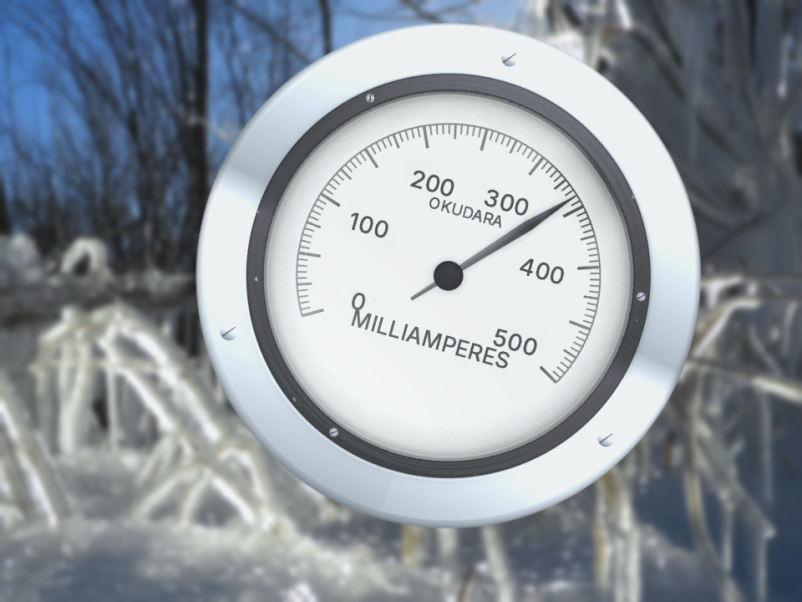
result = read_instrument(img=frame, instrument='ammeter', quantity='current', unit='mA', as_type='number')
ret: 340 mA
